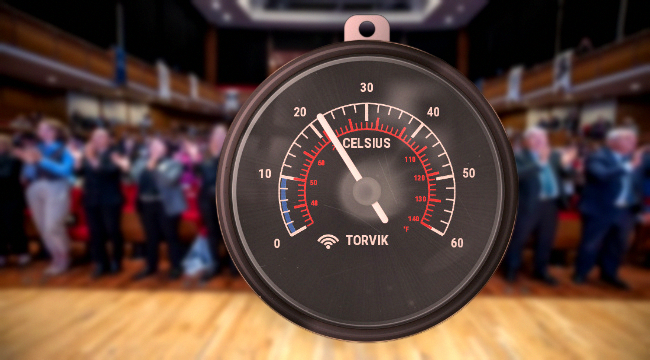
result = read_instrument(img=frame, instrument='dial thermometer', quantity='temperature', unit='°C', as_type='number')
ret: 22 °C
